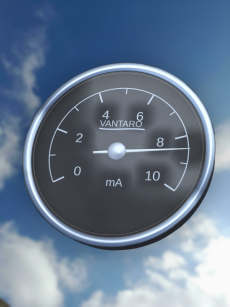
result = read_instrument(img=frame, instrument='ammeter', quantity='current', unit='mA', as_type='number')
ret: 8.5 mA
